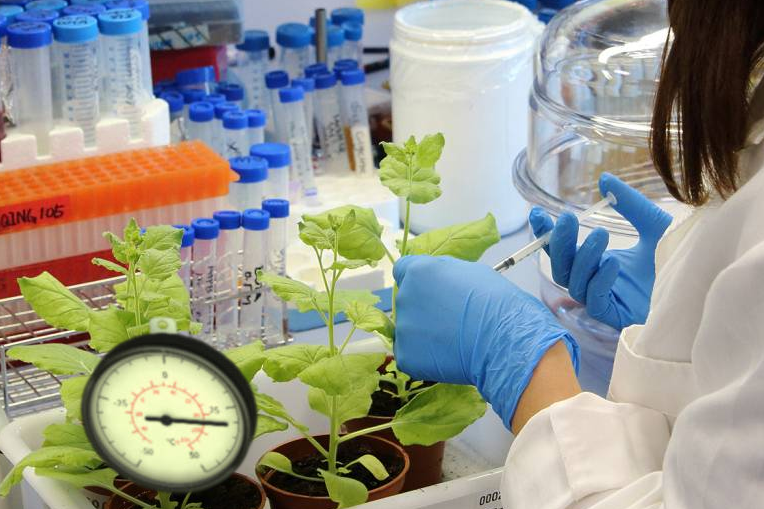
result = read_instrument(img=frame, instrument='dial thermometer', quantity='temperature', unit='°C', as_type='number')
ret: 30 °C
